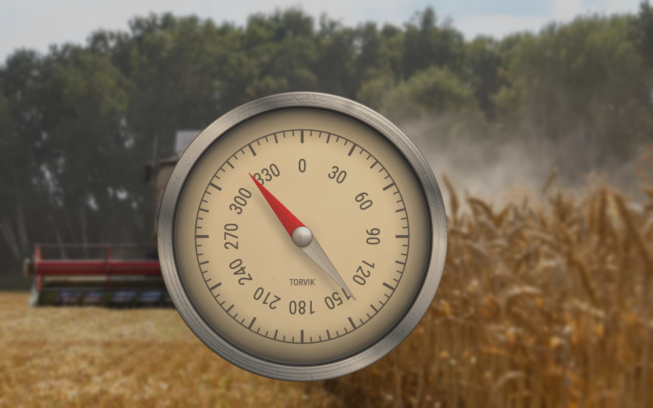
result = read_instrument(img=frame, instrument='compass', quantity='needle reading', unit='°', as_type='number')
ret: 320 °
